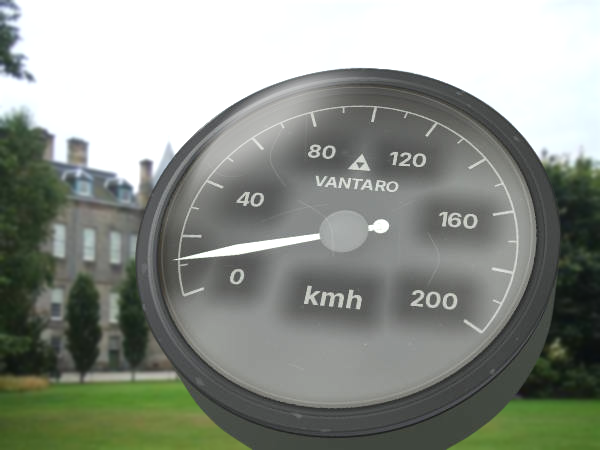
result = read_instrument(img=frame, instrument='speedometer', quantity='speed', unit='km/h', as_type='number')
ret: 10 km/h
